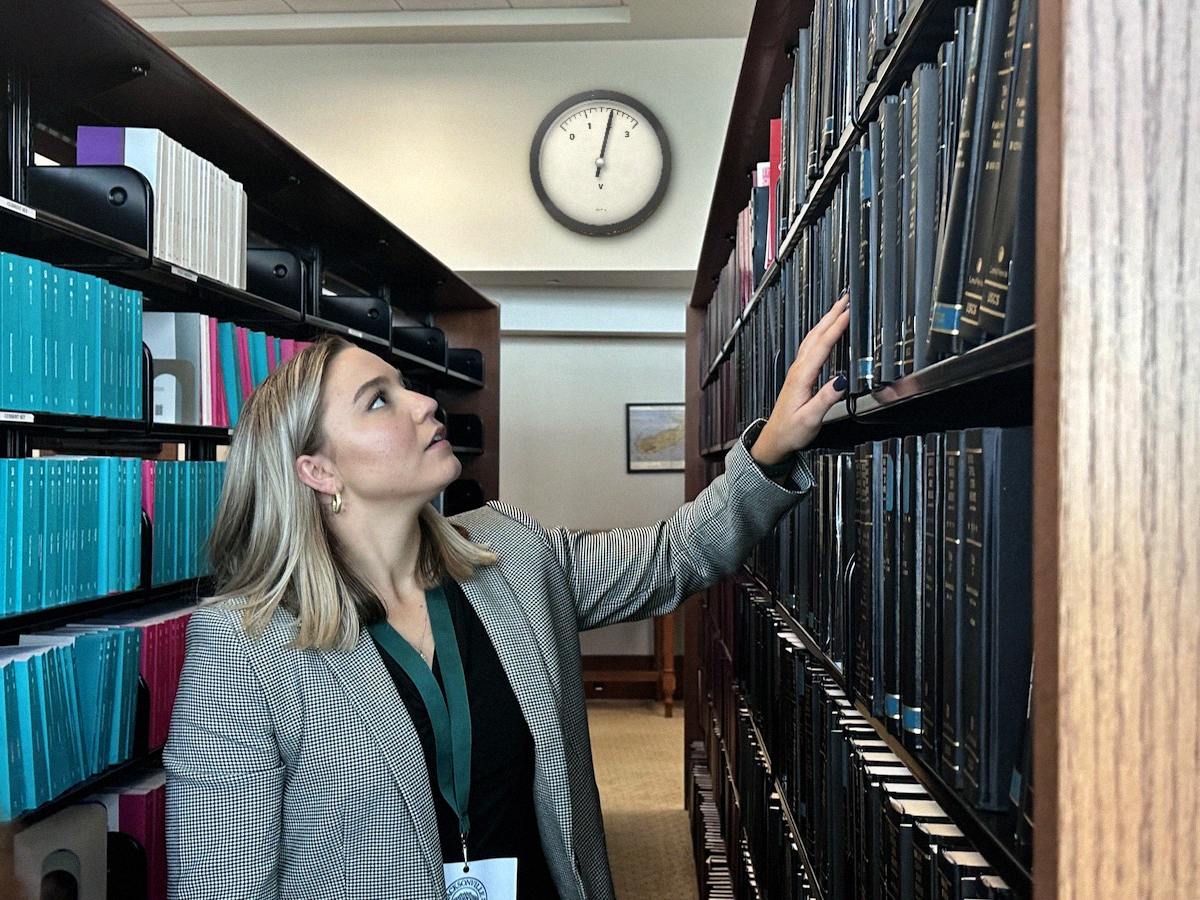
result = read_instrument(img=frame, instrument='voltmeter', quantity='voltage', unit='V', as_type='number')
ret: 2 V
